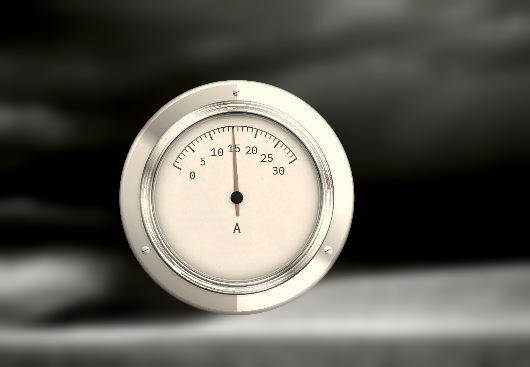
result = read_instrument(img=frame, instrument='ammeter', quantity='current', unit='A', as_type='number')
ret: 15 A
